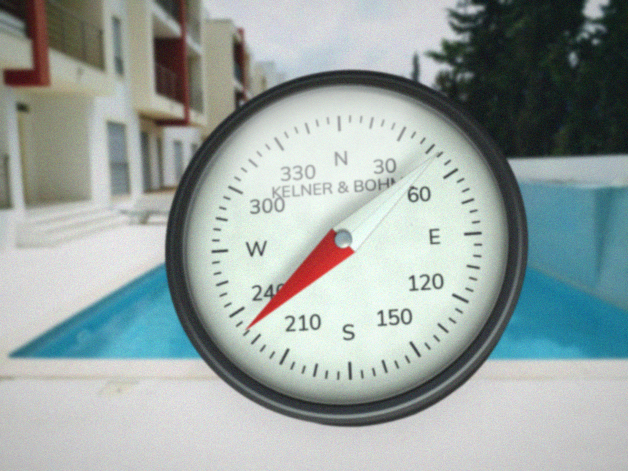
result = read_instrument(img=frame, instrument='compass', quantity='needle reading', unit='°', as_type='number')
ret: 230 °
